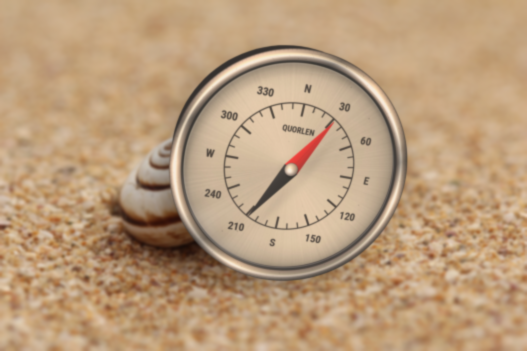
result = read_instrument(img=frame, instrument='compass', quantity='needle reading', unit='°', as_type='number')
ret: 30 °
